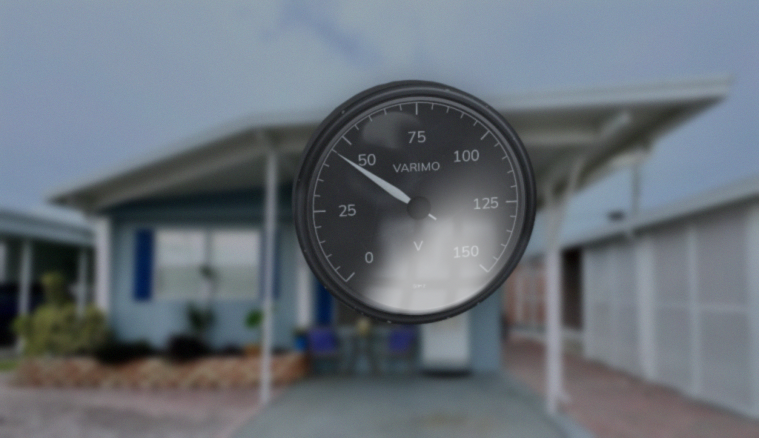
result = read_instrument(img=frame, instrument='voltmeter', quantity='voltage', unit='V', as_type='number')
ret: 45 V
